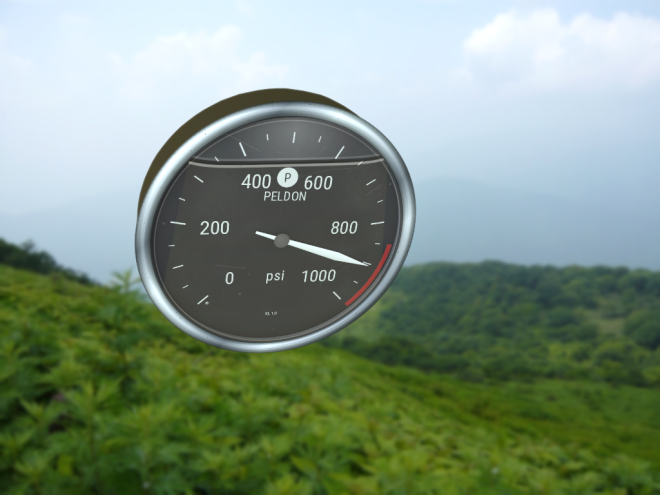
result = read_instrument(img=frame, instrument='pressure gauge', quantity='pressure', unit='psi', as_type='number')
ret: 900 psi
